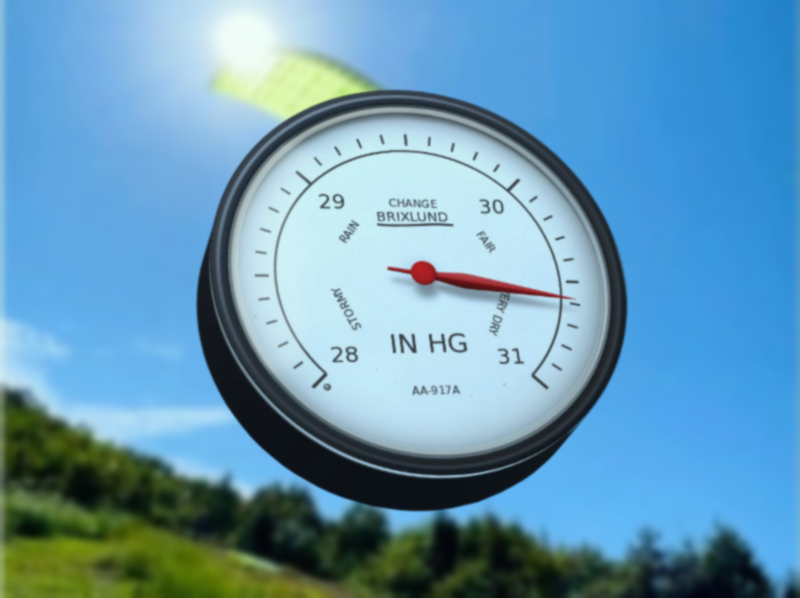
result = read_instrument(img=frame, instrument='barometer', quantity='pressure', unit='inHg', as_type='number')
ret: 30.6 inHg
